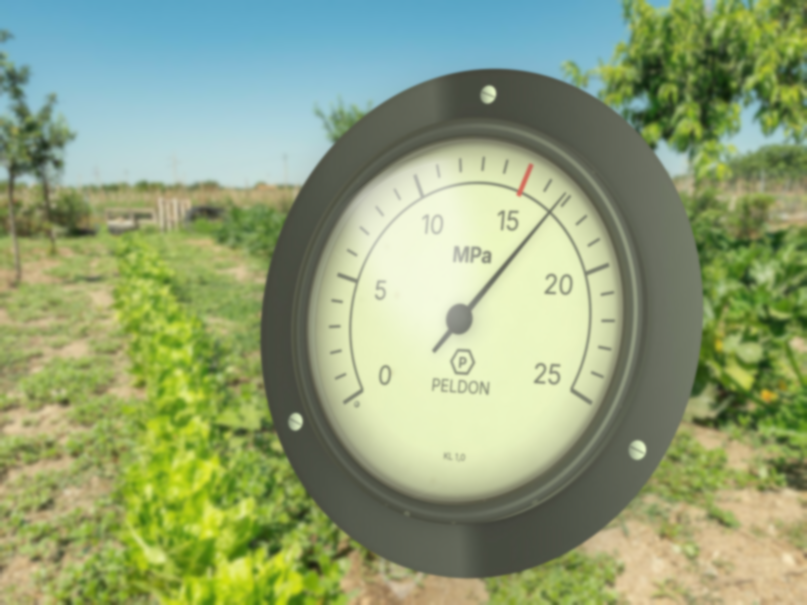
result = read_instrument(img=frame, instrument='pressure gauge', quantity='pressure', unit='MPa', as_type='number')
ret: 17 MPa
